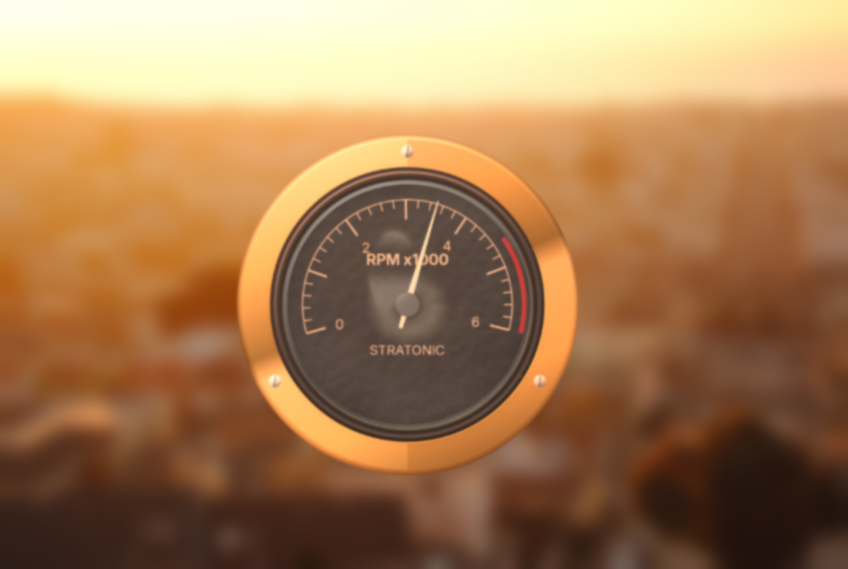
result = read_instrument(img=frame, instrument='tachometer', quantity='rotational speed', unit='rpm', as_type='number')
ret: 3500 rpm
